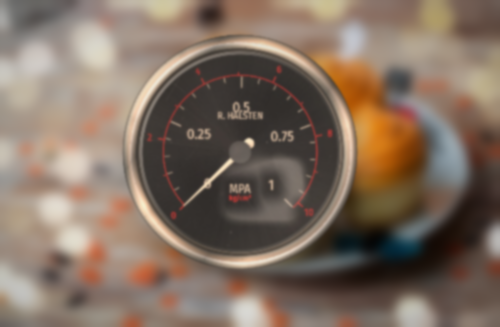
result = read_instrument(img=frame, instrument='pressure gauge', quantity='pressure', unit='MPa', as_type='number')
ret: 0 MPa
